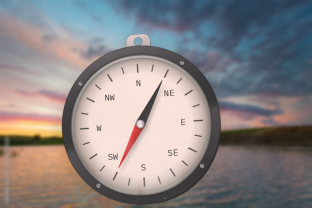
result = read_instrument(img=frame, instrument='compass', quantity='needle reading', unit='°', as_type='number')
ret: 210 °
